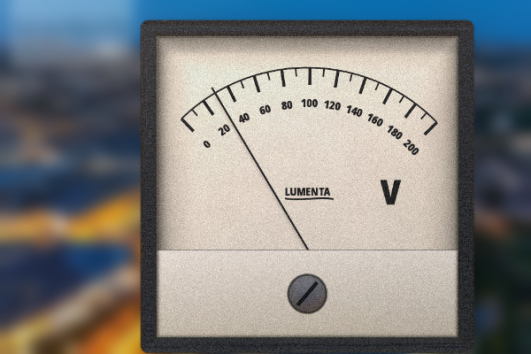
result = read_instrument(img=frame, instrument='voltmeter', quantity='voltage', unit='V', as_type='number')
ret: 30 V
